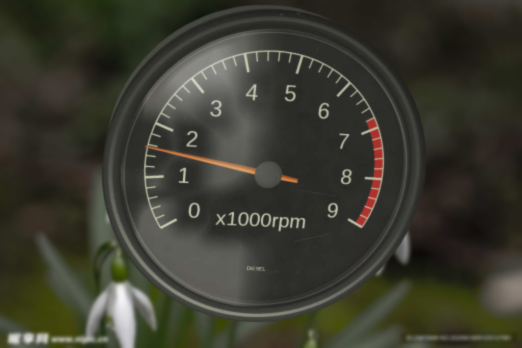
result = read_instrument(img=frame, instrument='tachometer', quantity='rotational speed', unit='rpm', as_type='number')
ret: 1600 rpm
